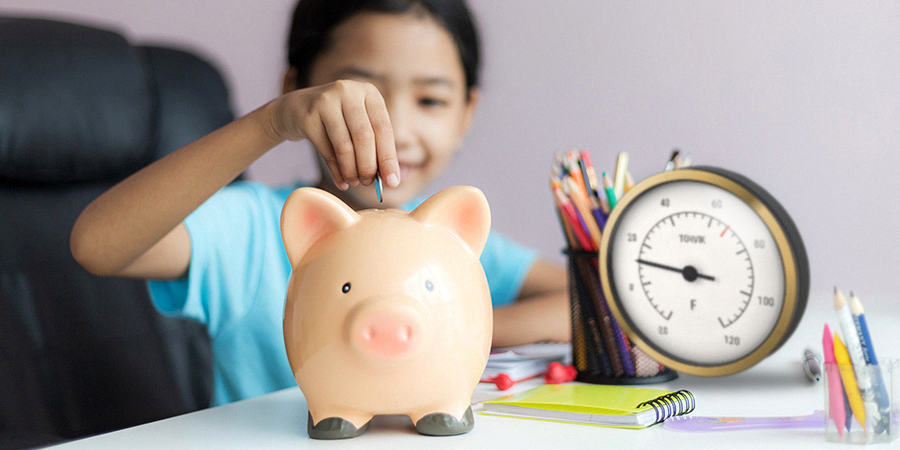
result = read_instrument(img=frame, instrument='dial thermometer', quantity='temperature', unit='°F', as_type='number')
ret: 12 °F
